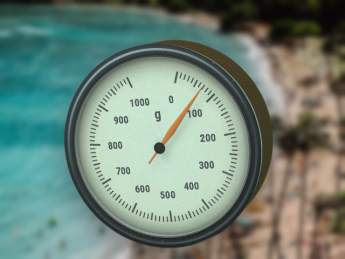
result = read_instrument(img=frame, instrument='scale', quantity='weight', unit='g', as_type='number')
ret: 70 g
